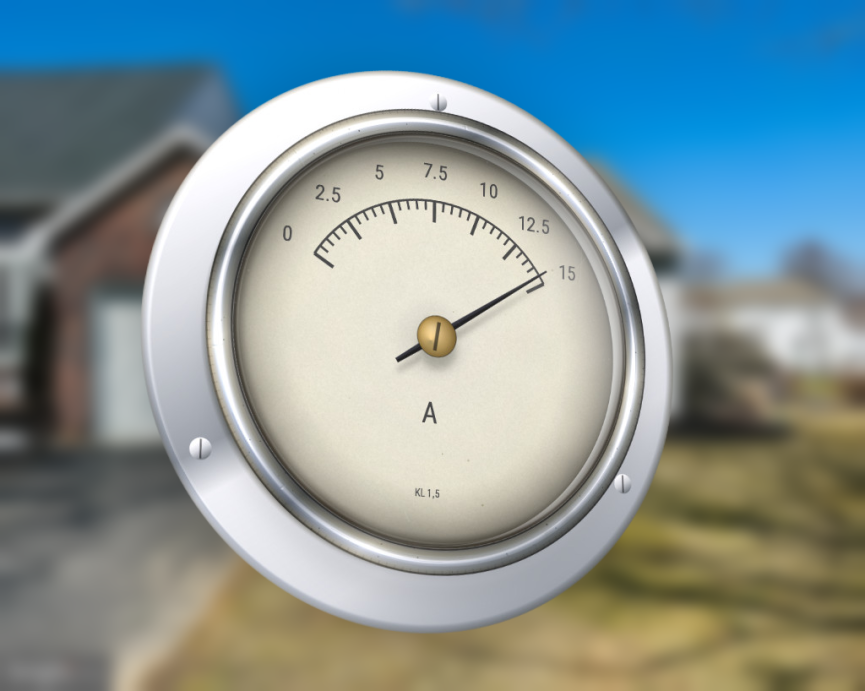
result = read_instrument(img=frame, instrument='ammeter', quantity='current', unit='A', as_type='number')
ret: 14.5 A
